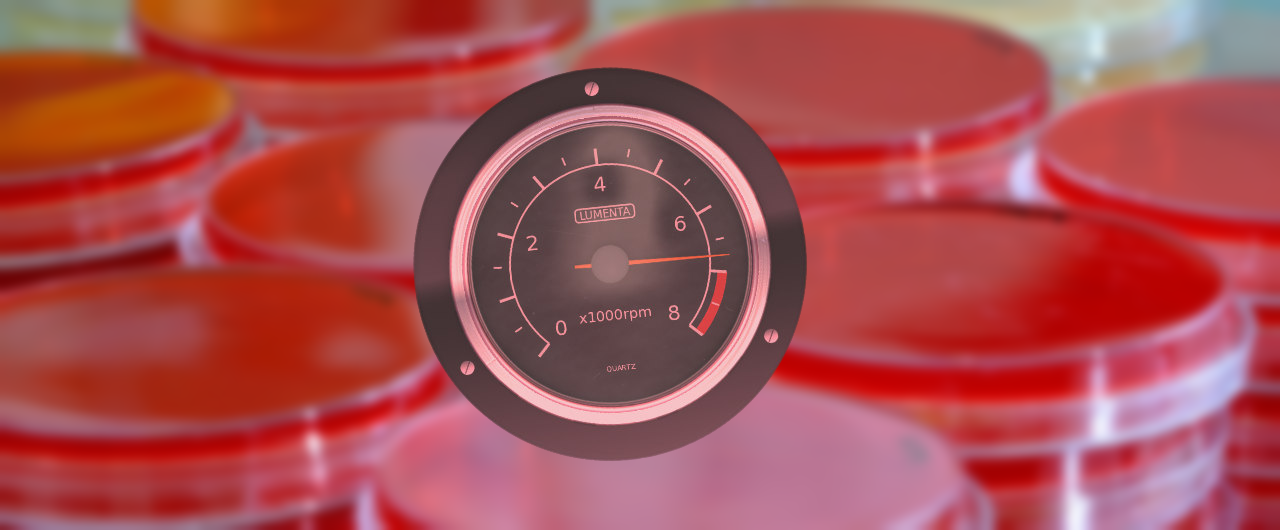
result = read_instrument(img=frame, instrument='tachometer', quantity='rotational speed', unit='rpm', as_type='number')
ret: 6750 rpm
